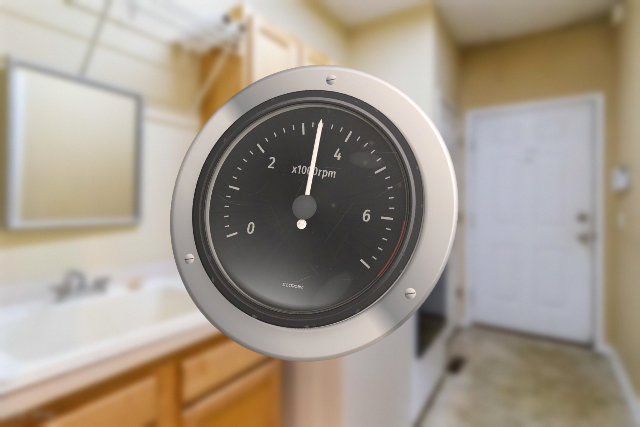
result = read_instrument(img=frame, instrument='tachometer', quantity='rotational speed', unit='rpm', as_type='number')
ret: 3400 rpm
